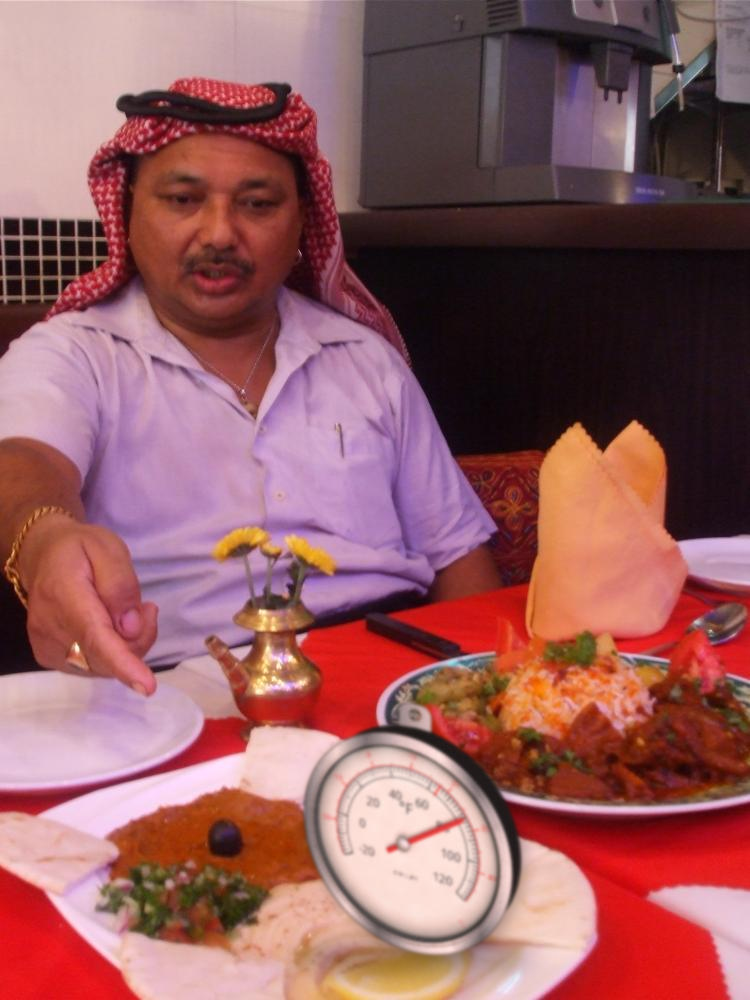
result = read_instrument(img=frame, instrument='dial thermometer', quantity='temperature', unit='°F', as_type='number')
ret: 80 °F
